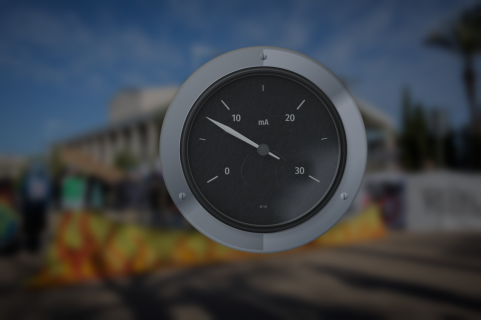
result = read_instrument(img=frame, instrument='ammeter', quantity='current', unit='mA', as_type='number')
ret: 7.5 mA
